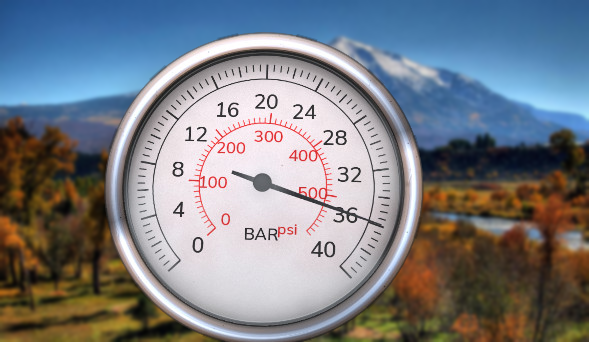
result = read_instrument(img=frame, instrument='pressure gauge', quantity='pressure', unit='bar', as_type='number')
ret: 36 bar
